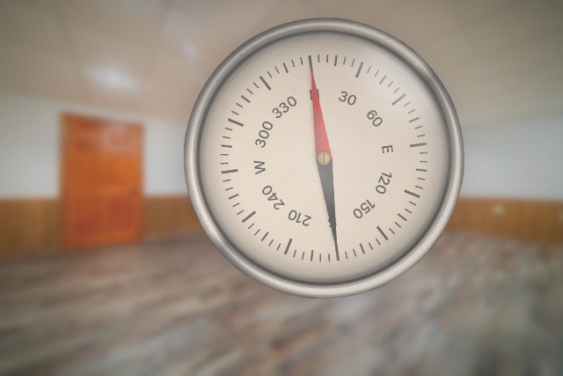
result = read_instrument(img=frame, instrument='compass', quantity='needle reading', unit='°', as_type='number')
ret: 0 °
